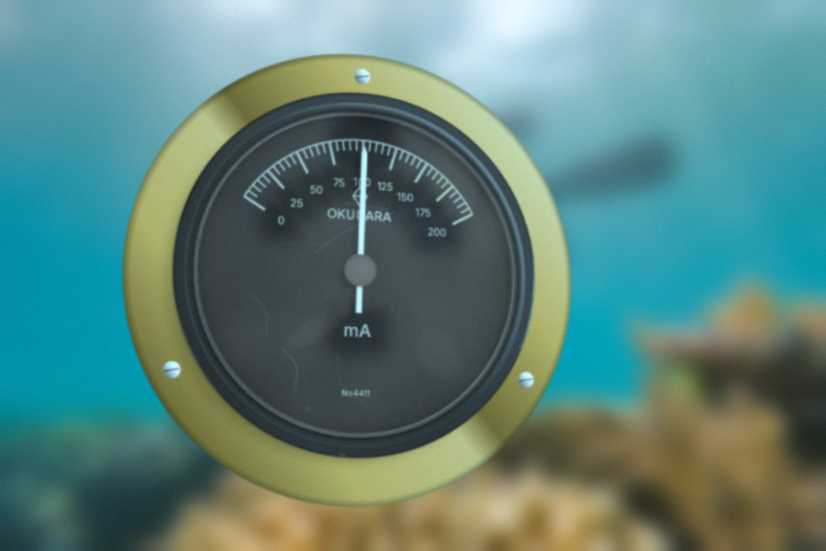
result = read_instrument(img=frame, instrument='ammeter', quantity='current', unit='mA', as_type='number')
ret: 100 mA
